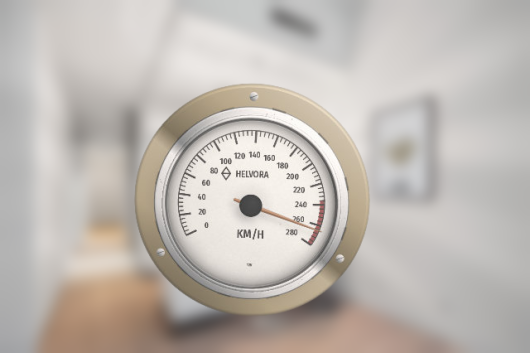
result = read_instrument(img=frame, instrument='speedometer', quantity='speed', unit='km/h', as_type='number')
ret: 264 km/h
